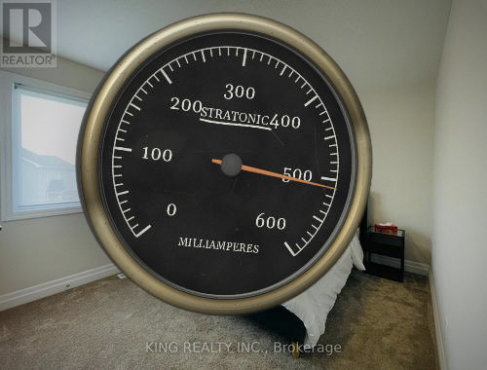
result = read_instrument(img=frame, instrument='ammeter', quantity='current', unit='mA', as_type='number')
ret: 510 mA
